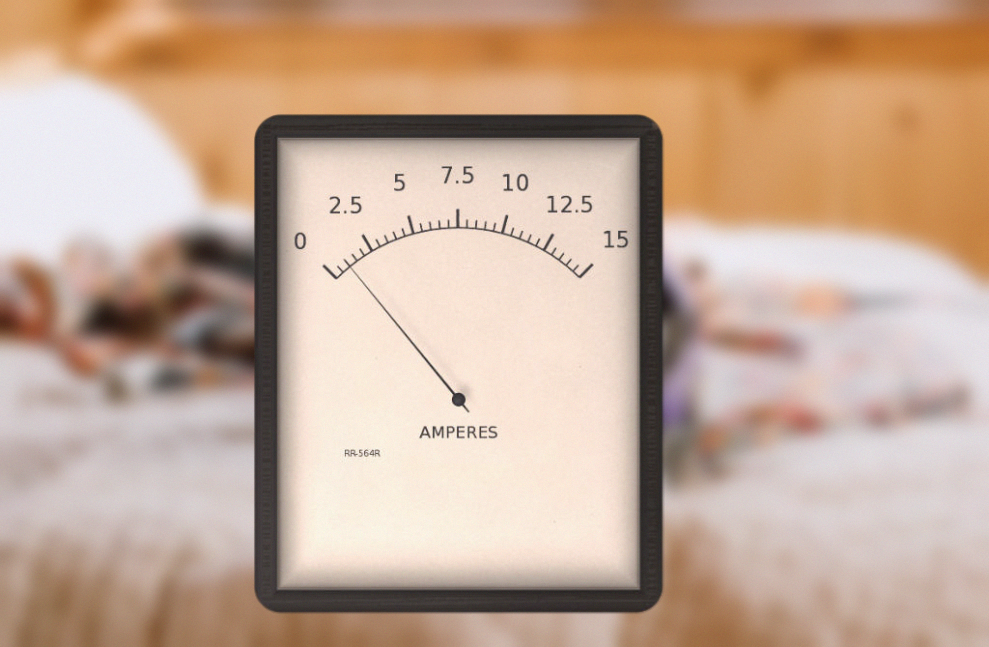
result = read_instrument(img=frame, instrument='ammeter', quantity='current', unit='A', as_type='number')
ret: 1 A
